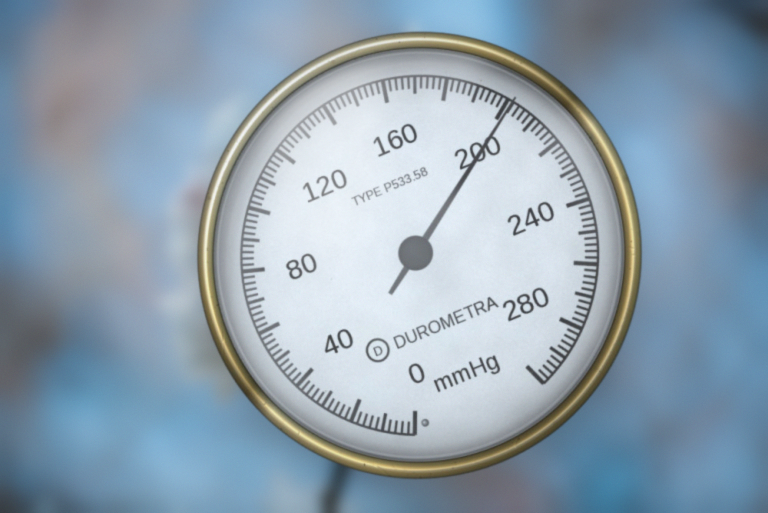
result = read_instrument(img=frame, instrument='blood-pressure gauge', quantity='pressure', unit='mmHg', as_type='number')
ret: 202 mmHg
